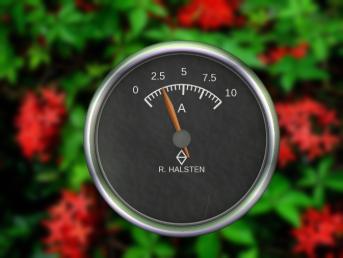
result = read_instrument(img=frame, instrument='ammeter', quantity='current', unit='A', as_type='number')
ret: 2.5 A
